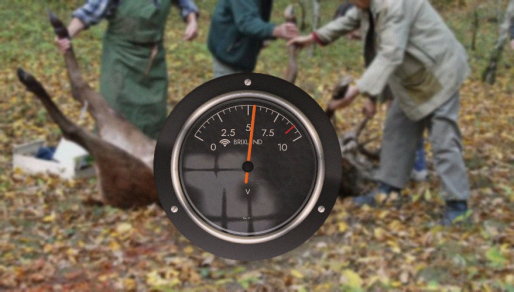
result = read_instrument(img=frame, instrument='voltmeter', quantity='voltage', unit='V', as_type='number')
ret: 5.5 V
